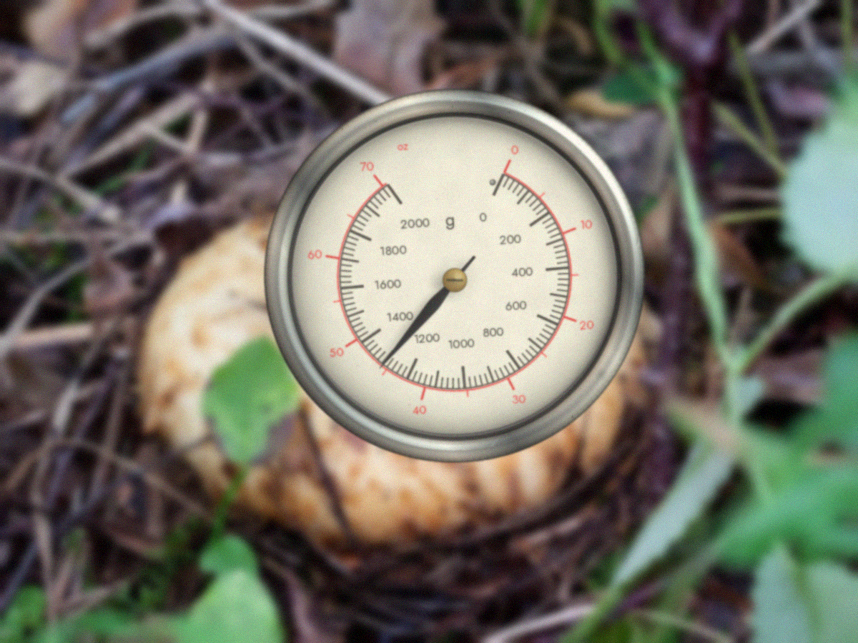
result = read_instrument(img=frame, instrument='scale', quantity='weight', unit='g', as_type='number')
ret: 1300 g
